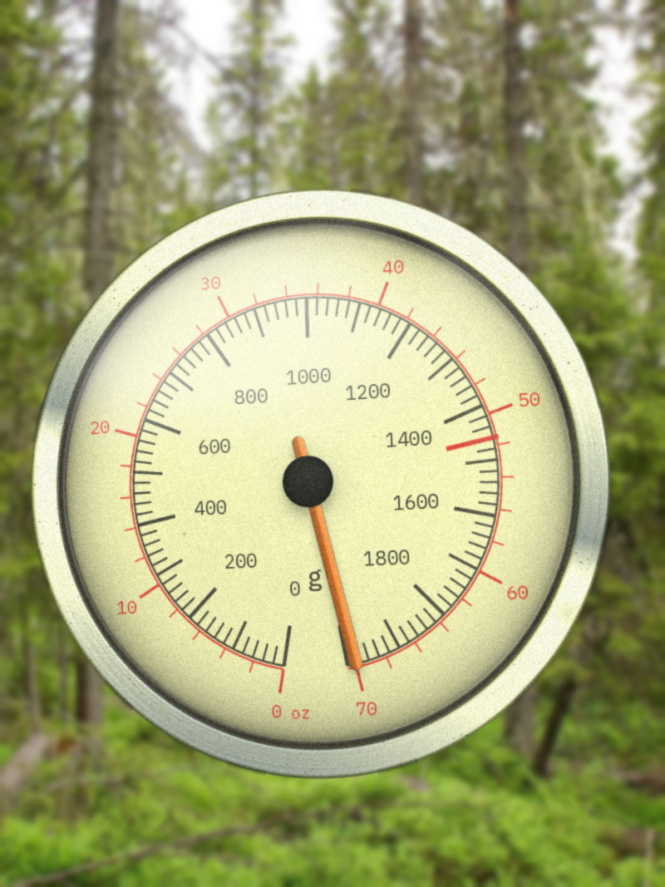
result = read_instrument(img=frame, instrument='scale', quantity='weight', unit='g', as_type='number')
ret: 1980 g
